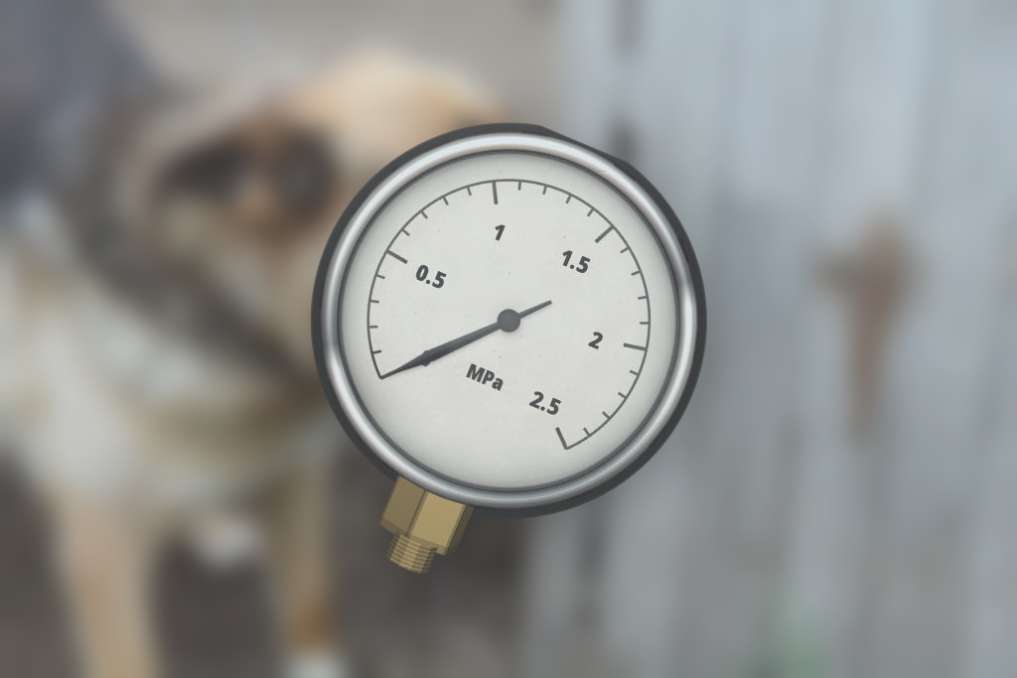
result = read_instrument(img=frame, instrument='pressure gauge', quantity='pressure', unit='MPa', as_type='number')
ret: 0 MPa
